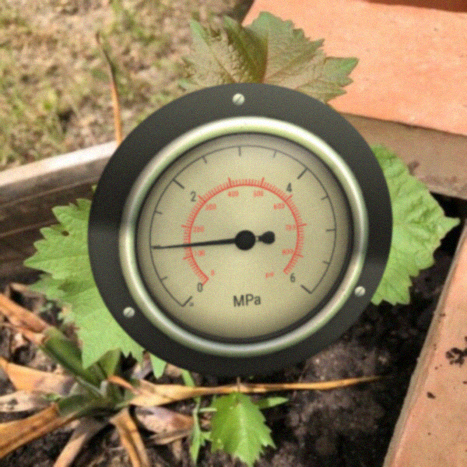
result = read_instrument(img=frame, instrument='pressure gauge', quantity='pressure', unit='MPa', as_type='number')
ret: 1 MPa
